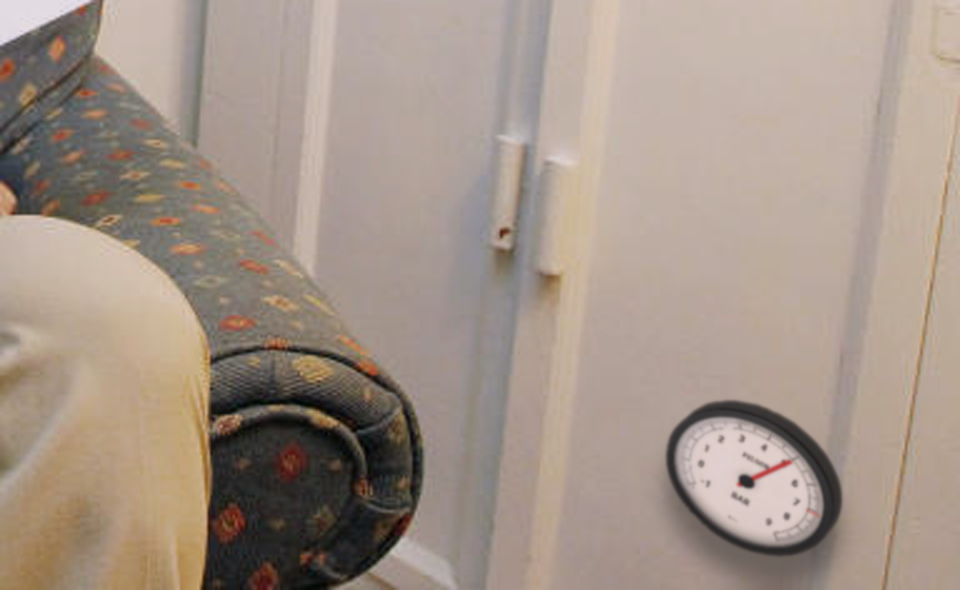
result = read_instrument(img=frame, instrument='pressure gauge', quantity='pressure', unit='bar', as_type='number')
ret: 5 bar
